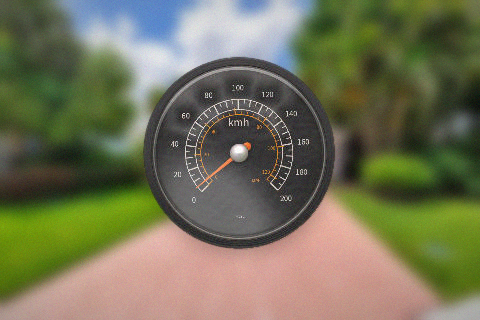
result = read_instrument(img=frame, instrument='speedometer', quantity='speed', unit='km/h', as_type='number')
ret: 5 km/h
